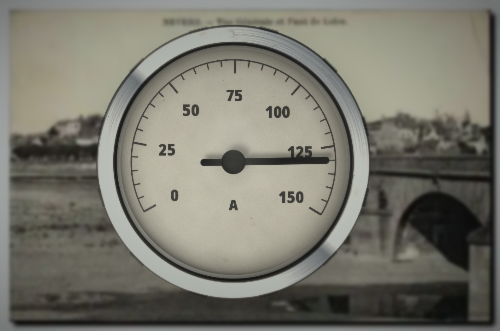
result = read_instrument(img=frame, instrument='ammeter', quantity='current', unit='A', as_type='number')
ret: 130 A
